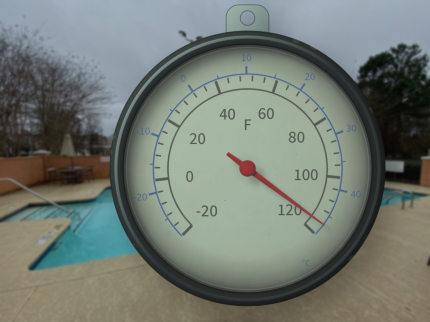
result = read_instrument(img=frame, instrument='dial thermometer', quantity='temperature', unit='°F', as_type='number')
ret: 116 °F
